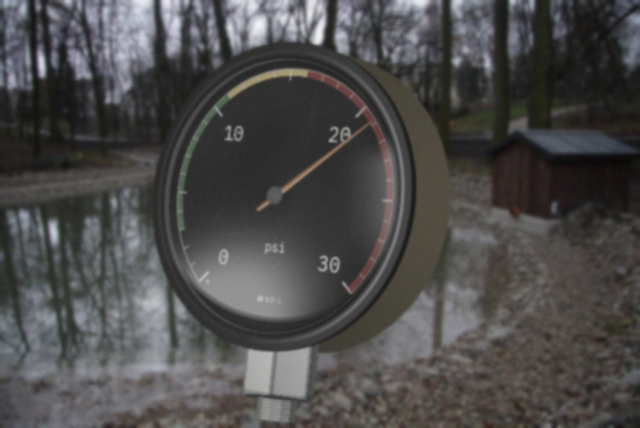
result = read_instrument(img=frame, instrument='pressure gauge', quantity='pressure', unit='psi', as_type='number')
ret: 21 psi
